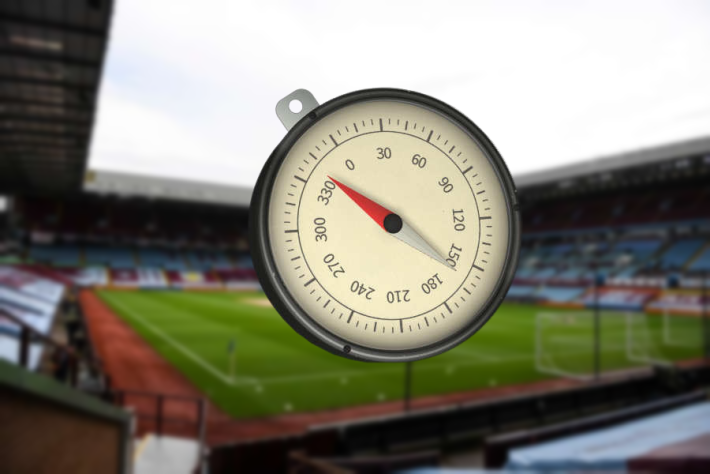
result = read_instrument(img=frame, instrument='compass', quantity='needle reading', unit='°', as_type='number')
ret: 340 °
